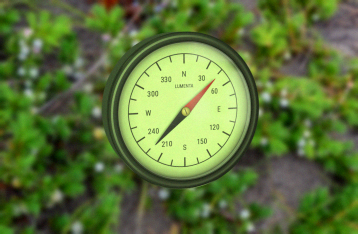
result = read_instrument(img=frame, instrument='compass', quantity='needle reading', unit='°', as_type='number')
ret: 45 °
